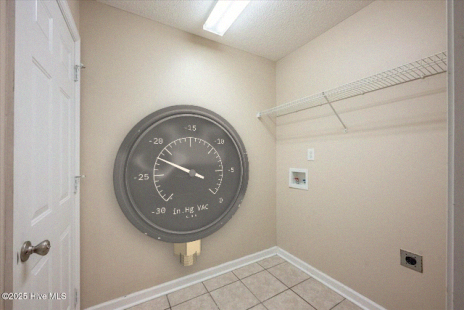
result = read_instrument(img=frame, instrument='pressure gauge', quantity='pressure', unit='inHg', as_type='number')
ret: -22 inHg
